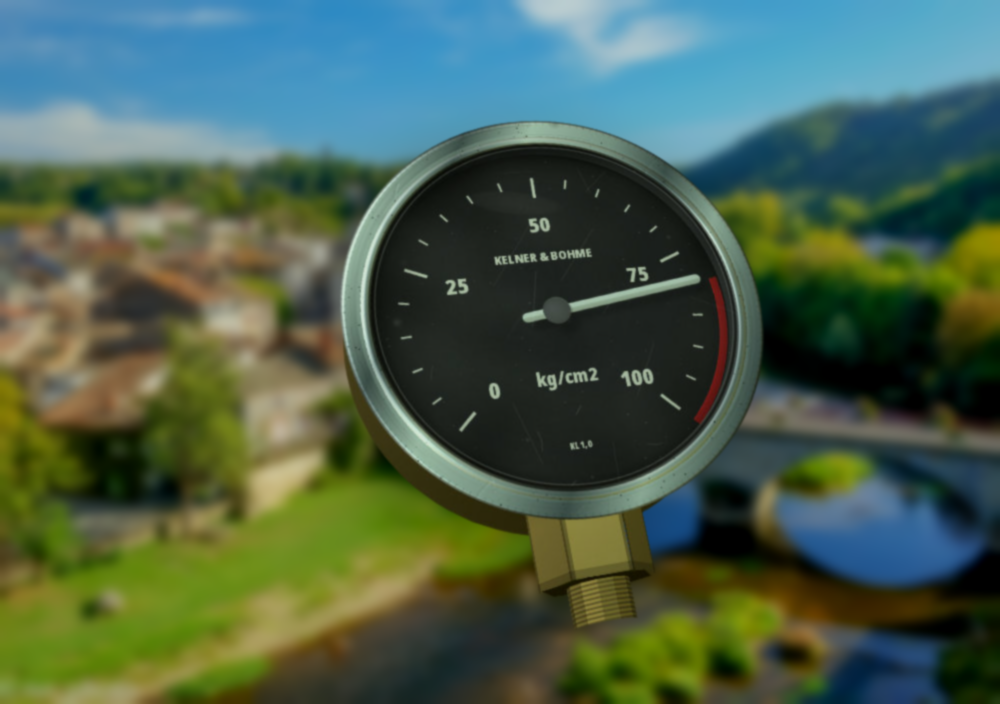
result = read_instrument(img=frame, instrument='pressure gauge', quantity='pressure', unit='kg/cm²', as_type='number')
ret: 80 kg/cm²
